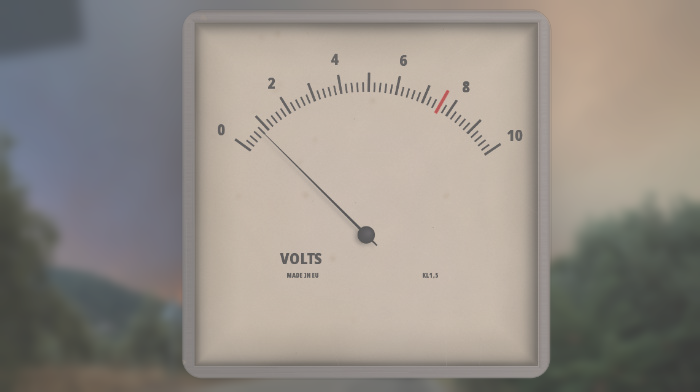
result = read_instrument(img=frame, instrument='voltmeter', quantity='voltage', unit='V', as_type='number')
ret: 0.8 V
